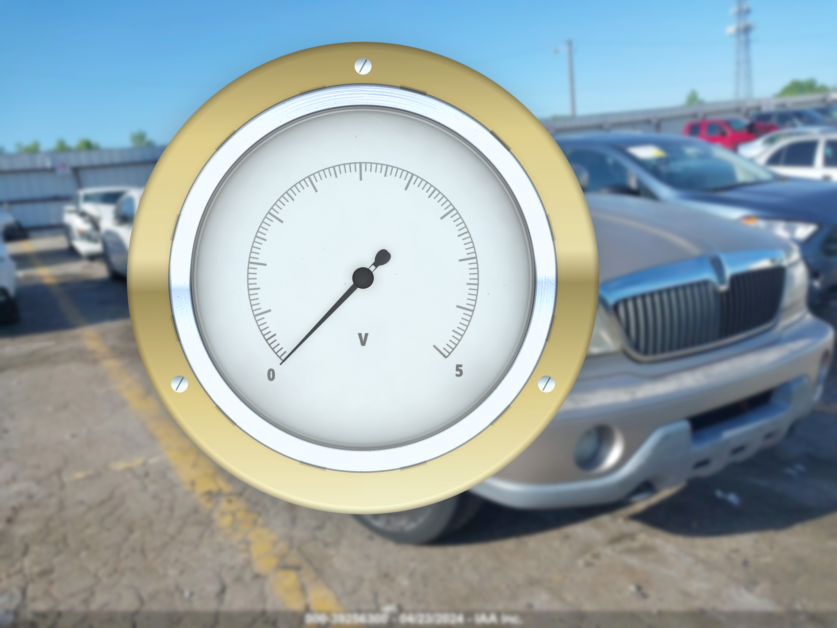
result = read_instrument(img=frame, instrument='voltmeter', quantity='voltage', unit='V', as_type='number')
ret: 0 V
